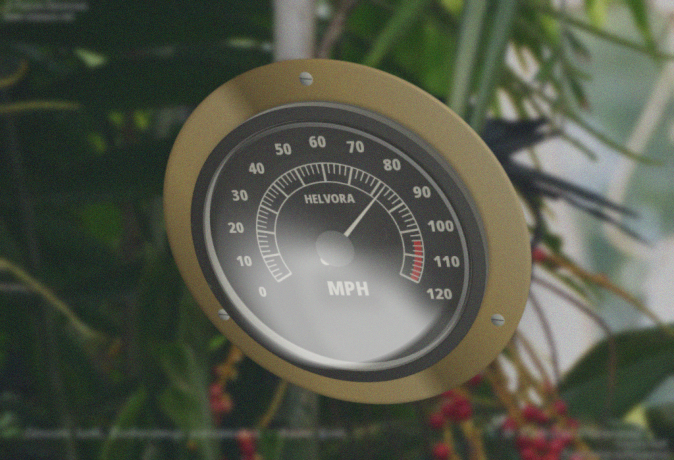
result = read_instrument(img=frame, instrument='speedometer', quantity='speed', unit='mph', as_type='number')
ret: 82 mph
